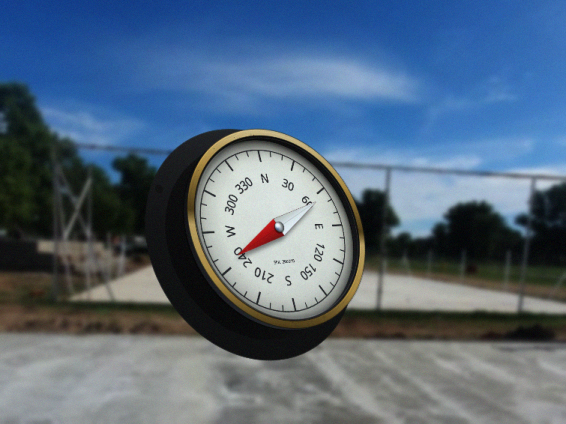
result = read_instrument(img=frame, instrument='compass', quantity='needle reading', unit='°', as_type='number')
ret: 245 °
